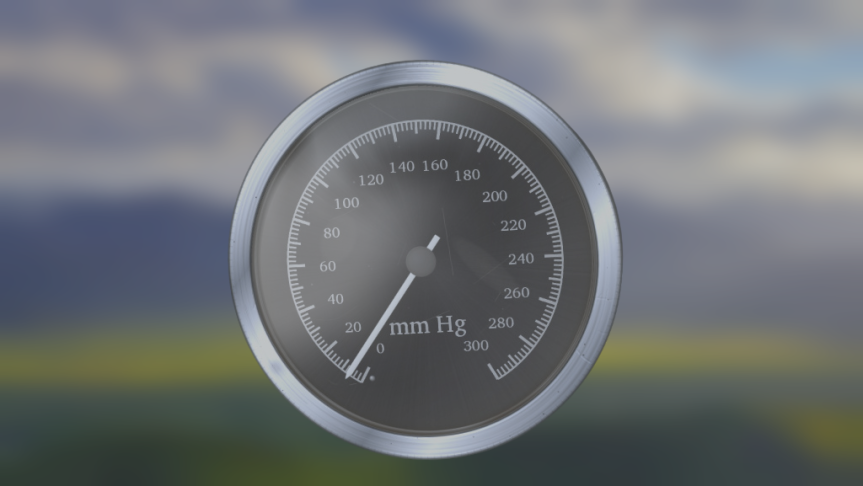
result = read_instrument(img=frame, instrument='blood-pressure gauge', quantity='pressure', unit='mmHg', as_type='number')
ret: 6 mmHg
